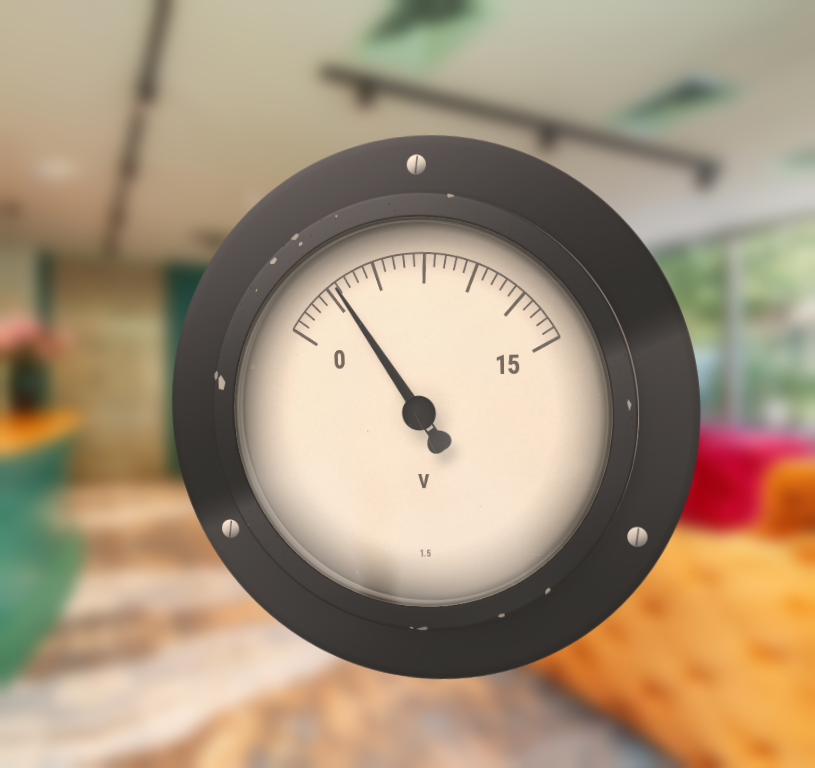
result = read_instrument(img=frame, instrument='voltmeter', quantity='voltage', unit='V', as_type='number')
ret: 3 V
